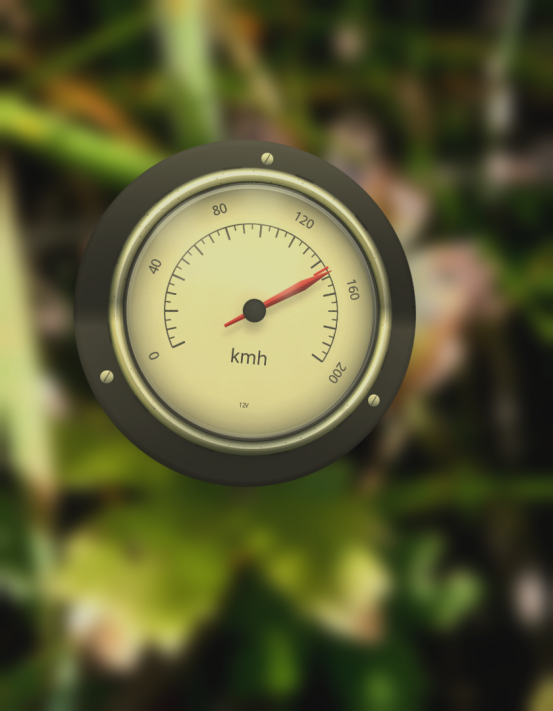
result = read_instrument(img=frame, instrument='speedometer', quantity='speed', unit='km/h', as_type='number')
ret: 147.5 km/h
